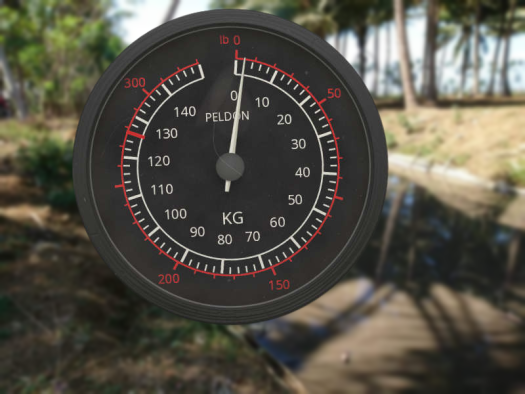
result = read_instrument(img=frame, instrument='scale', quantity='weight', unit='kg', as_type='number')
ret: 2 kg
